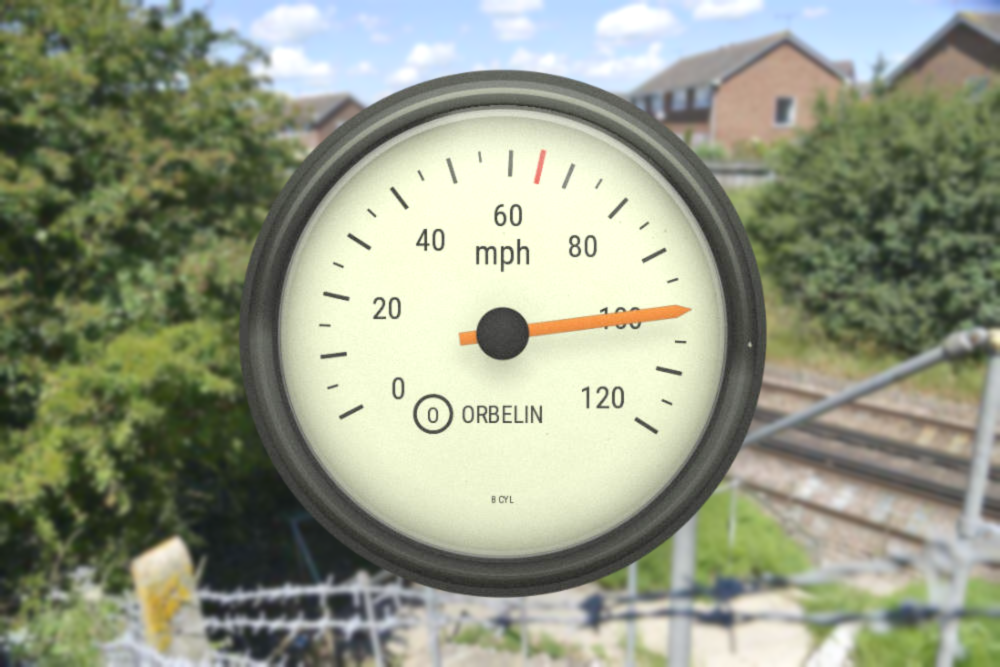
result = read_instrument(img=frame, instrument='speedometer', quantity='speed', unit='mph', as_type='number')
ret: 100 mph
